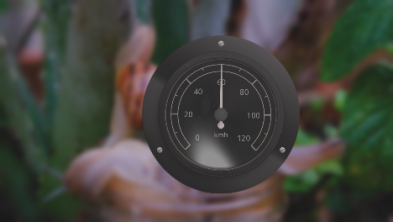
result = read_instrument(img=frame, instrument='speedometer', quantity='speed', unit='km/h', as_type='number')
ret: 60 km/h
